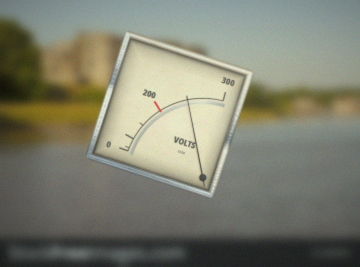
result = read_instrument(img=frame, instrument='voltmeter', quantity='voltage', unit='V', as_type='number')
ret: 250 V
